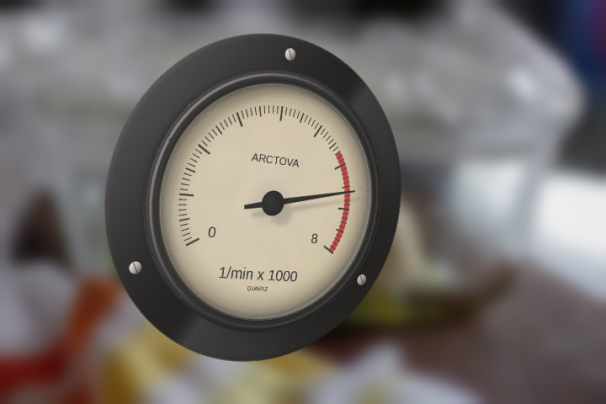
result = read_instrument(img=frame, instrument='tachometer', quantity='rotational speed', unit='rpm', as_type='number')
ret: 6600 rpm
